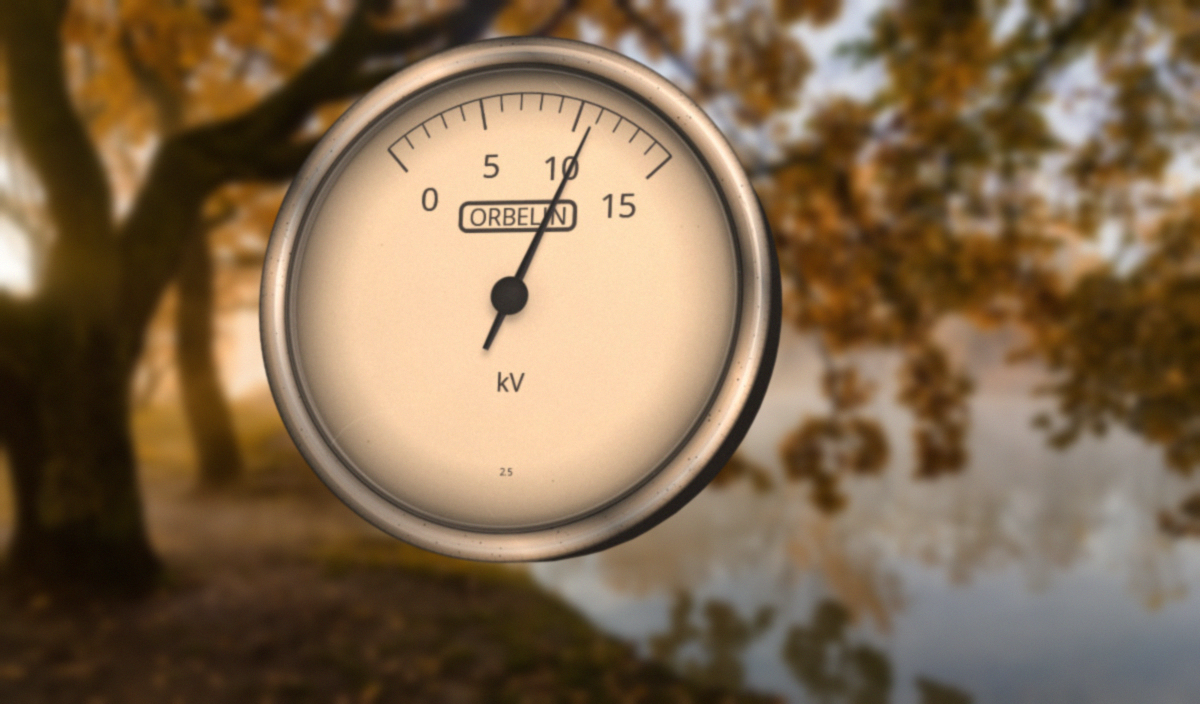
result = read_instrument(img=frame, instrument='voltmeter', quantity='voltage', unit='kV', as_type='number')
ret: 11 kV
